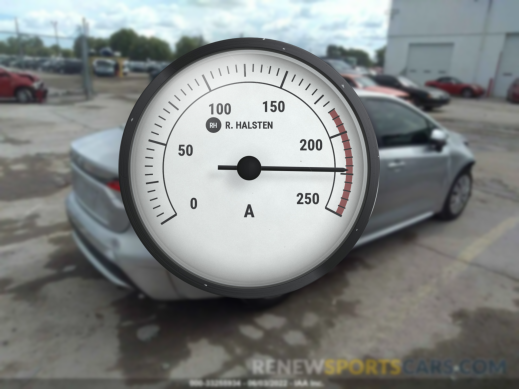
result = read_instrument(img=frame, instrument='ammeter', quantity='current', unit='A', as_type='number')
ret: 222.5 A
